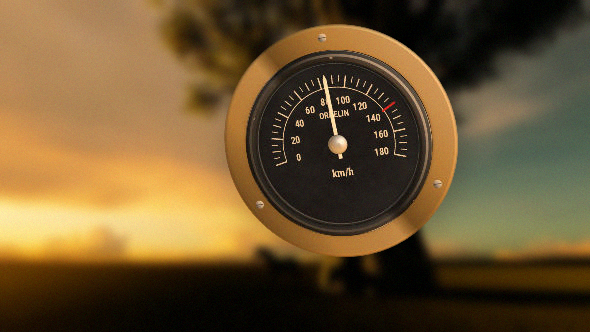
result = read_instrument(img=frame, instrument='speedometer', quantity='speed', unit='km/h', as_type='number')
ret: 85 km/h
